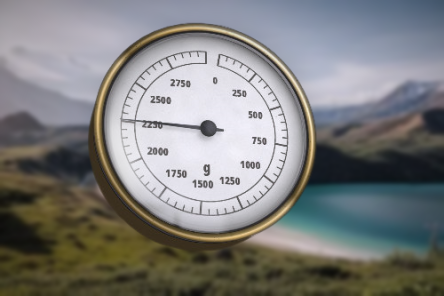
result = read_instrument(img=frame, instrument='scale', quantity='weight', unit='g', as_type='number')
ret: 2250 g
